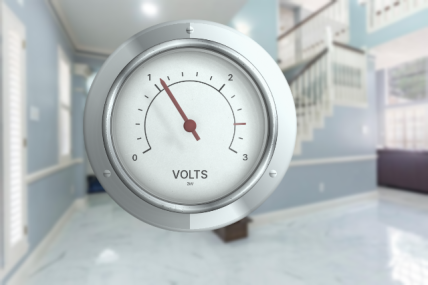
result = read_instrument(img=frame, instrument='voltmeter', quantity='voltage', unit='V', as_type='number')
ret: 1.1 V
